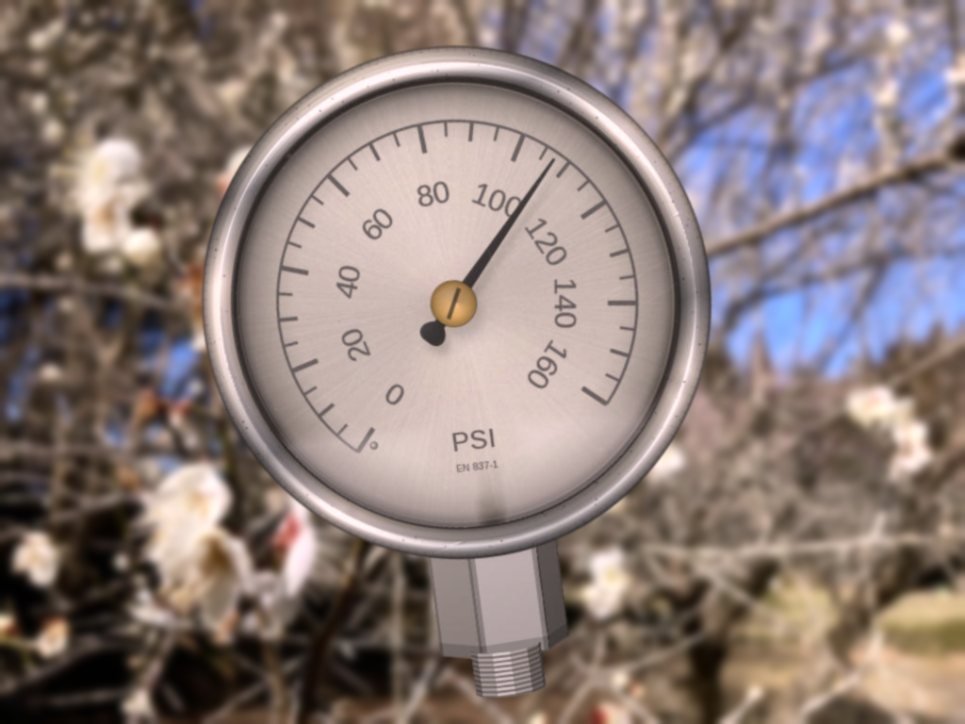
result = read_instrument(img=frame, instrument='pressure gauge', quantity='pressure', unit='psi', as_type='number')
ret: 107.5 psi
